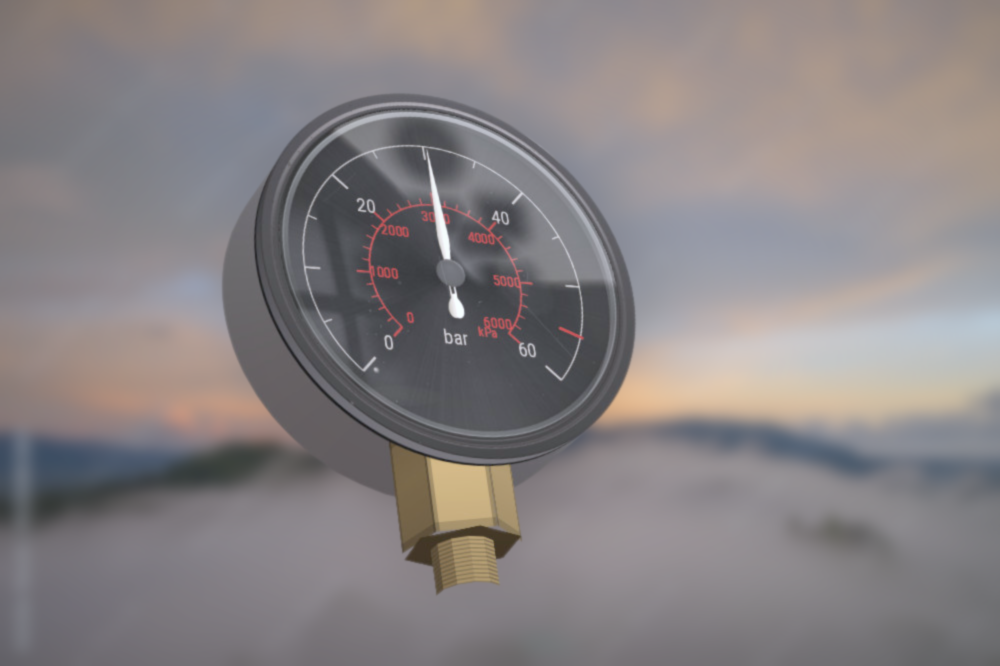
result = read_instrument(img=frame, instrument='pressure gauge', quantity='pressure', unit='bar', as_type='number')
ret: 30 bar
